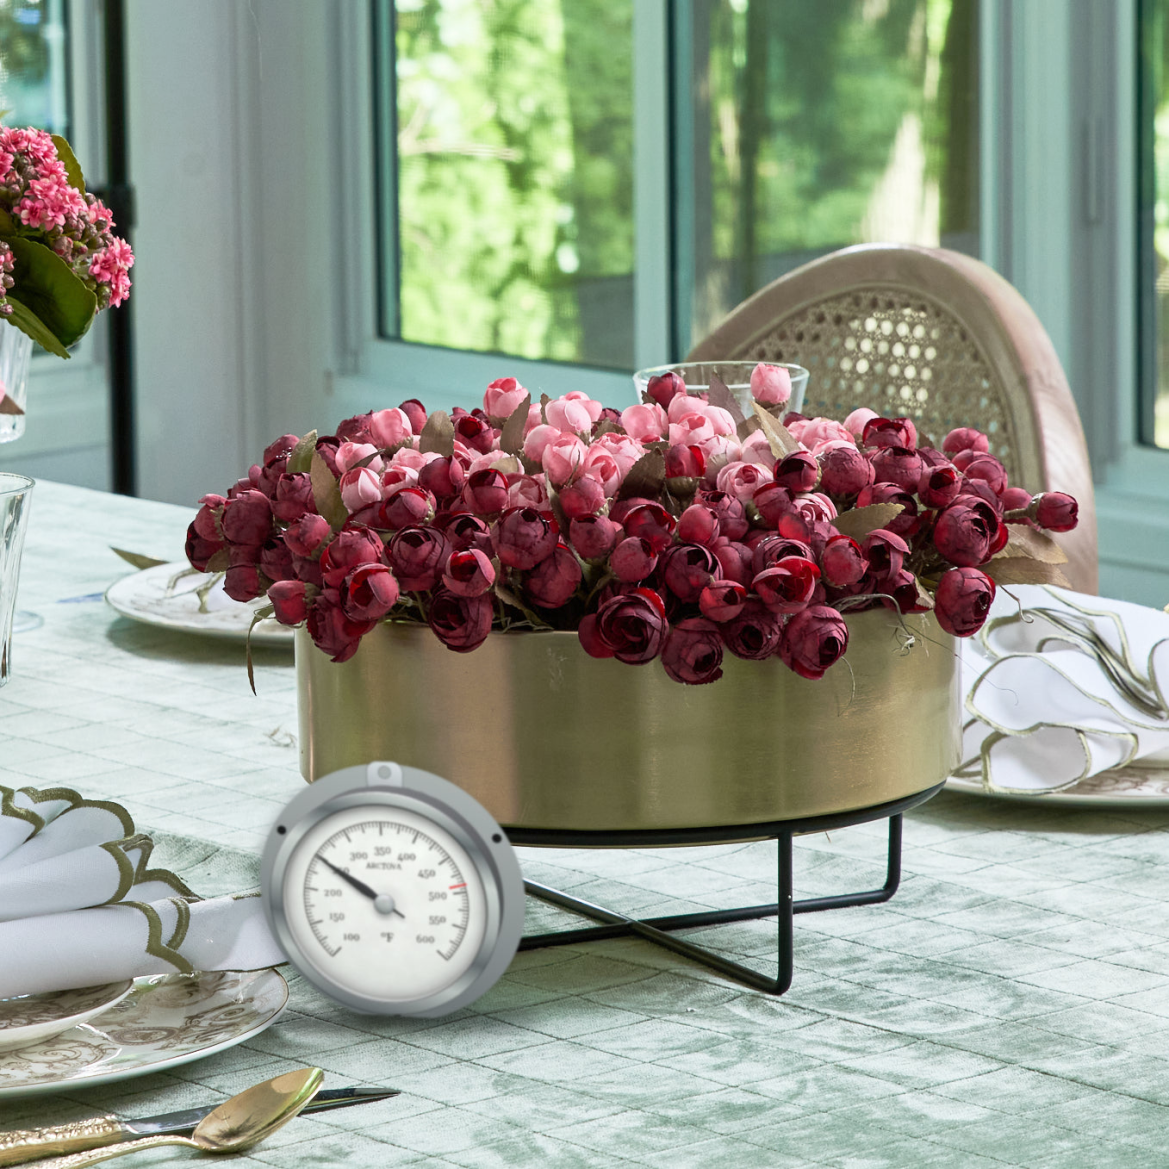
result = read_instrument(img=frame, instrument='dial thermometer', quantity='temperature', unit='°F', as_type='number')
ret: 250 °F
